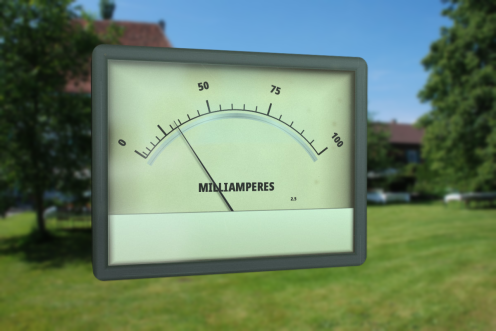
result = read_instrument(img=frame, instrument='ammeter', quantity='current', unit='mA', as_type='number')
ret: 32.5 mA
